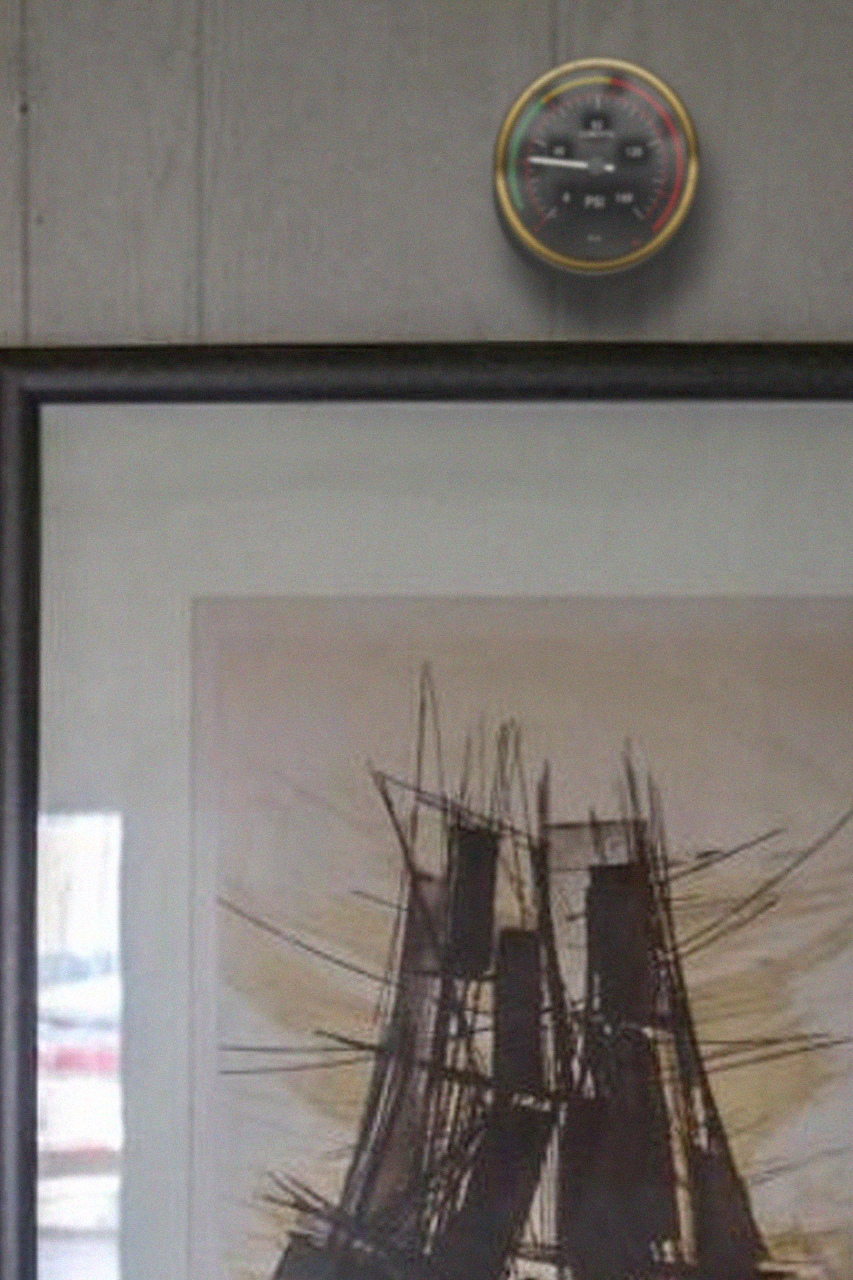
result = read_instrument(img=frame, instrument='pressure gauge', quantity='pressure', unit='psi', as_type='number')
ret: 30 psi
